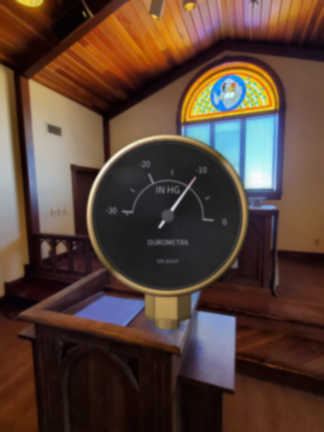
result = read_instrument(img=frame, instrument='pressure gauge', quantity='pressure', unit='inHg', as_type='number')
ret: -10 inHg
